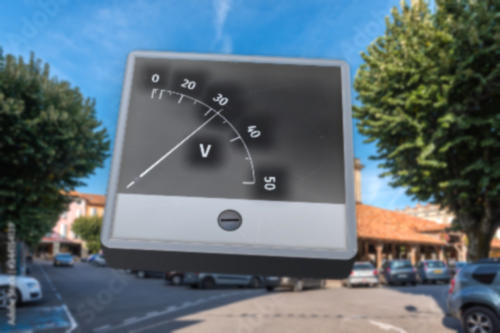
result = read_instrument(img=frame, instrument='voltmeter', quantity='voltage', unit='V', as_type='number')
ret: 32.5 V
